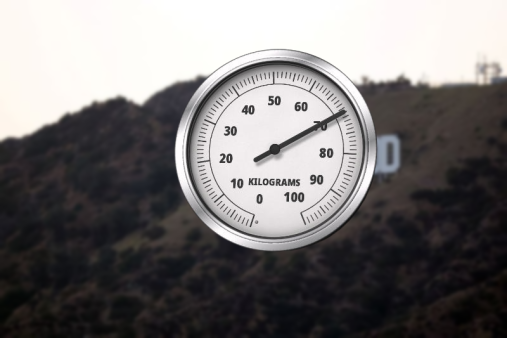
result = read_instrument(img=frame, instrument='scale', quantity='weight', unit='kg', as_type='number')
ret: 70 kg
